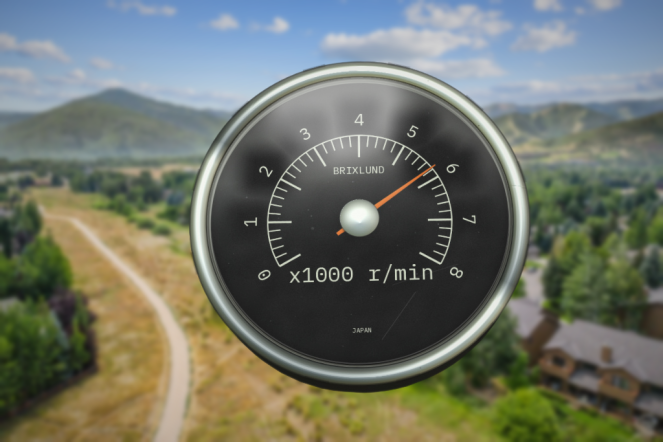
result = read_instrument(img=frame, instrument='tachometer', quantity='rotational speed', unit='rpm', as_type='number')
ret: 5800 rpm
